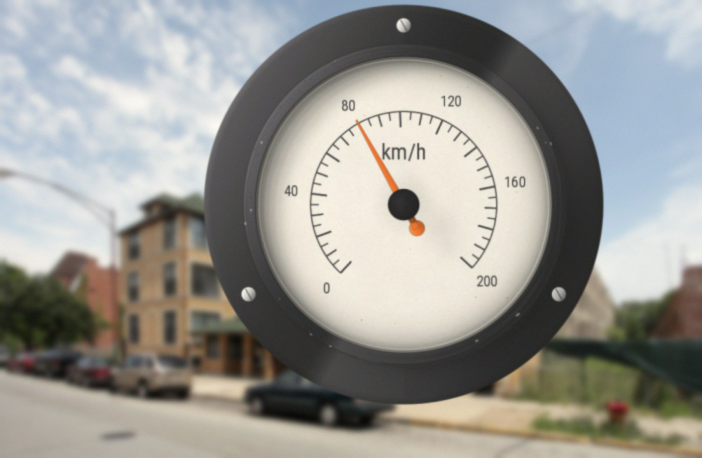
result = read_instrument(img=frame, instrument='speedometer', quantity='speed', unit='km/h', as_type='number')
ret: 80 km/h
